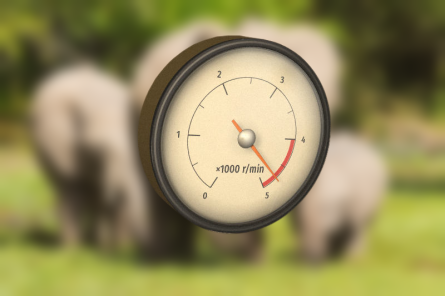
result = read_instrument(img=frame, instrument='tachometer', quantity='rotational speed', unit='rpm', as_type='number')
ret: 4750 rpm
